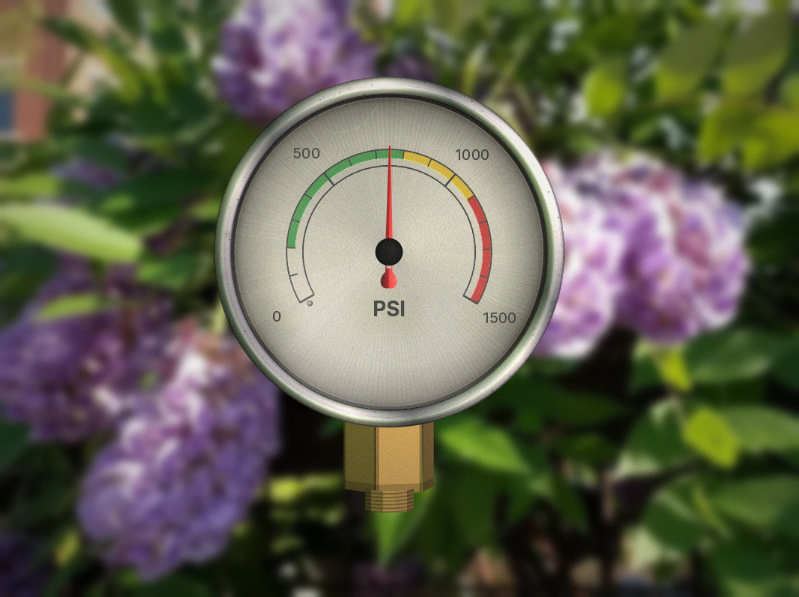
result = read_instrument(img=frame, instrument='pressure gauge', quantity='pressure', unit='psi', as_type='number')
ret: 750 psi
